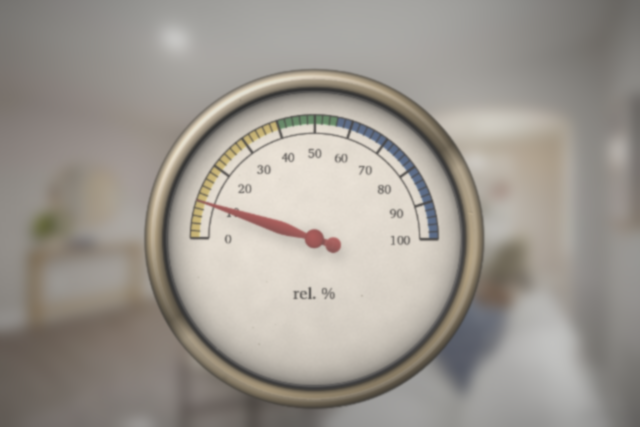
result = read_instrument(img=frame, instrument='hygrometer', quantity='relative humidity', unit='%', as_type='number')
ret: 10 %
